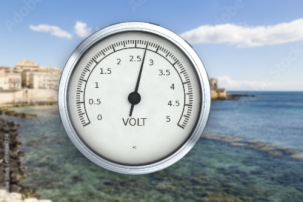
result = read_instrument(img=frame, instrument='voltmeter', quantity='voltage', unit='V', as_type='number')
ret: 2.75 V
